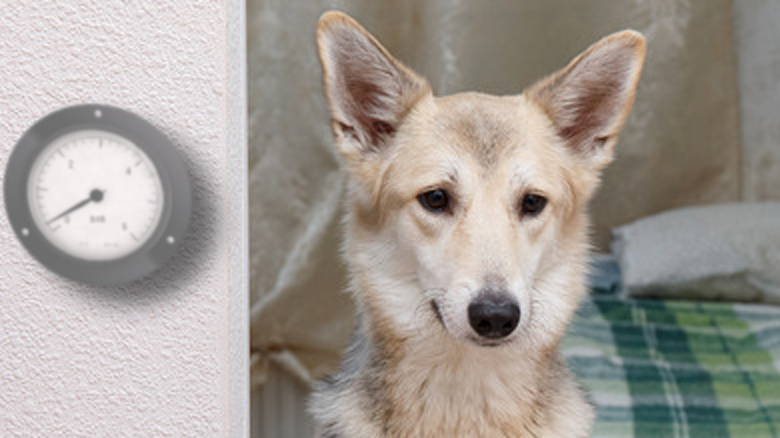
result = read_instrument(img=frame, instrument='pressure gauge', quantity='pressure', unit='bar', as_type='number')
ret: 0.2 bar
